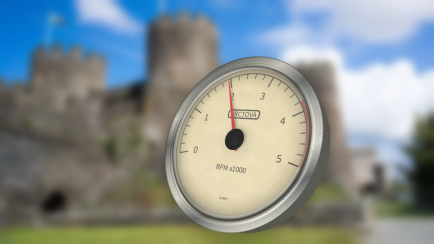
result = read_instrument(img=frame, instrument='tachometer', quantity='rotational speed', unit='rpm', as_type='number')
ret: 2000 rpm
